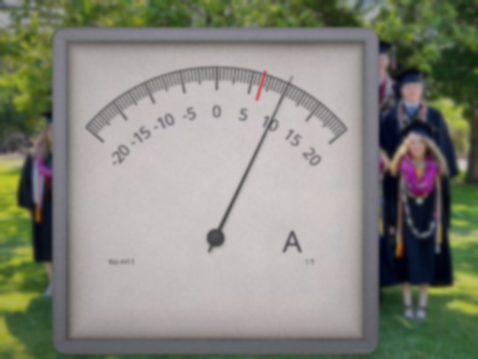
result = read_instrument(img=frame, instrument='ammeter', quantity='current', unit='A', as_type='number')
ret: 10 A
